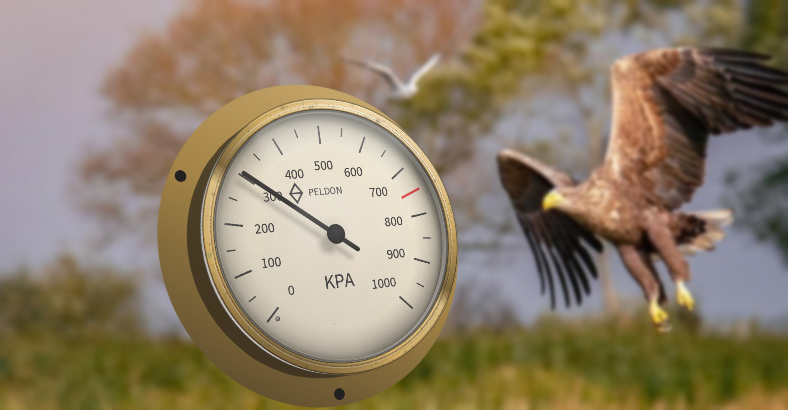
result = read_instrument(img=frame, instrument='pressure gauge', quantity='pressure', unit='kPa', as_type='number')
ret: 300 kPa
